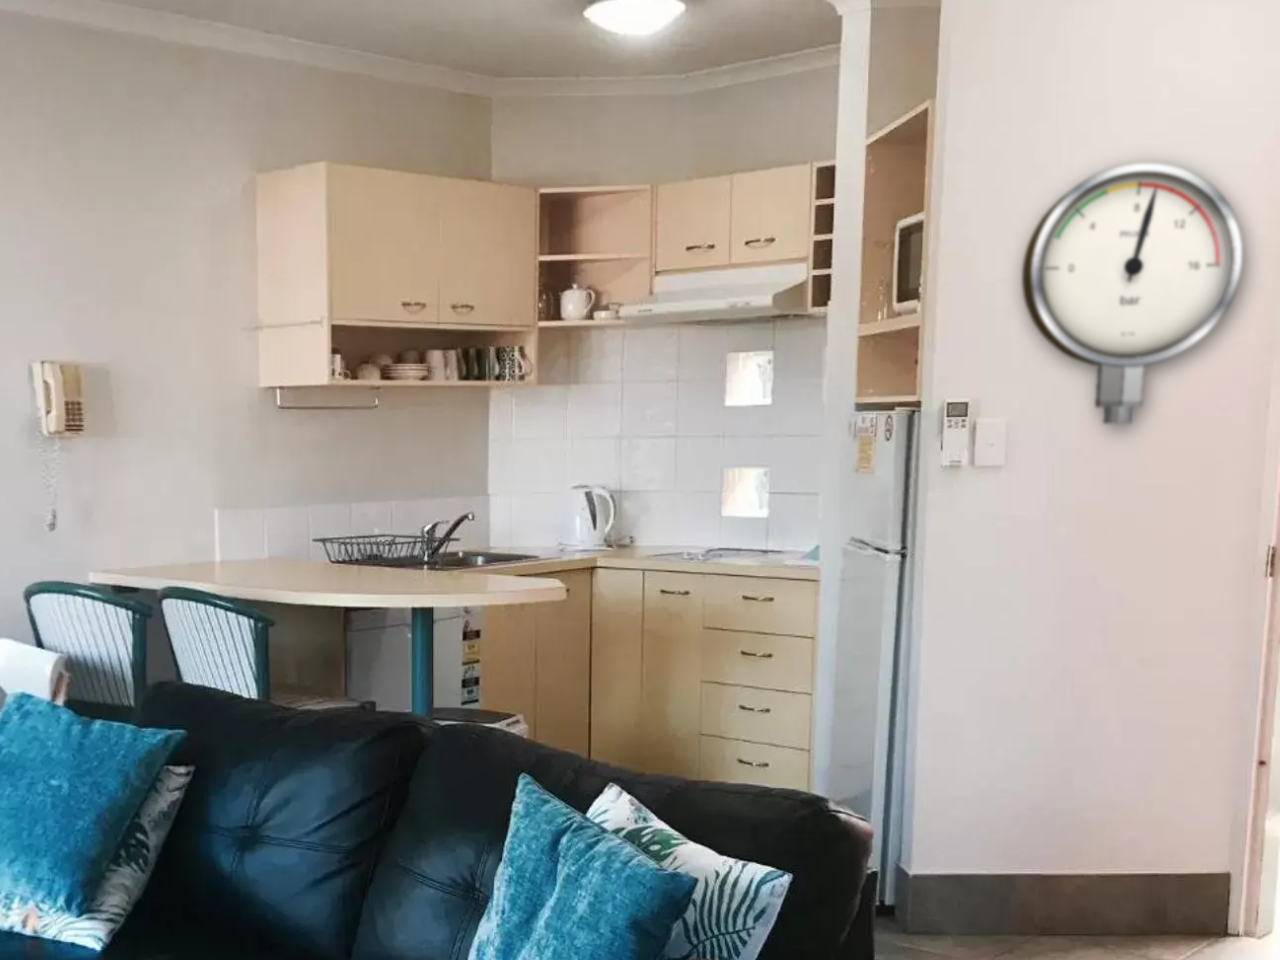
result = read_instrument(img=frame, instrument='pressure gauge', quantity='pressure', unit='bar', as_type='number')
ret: 9 bar
